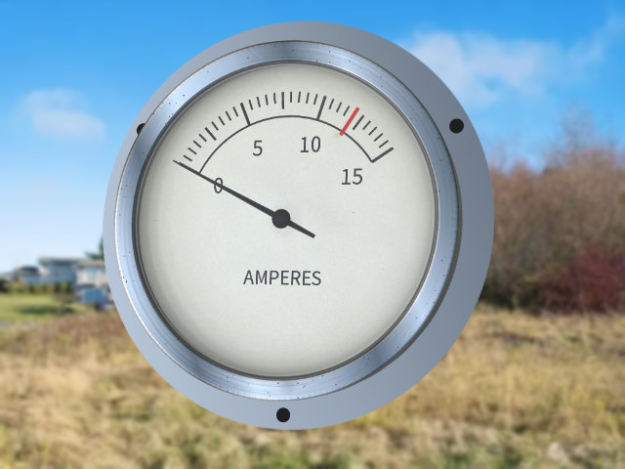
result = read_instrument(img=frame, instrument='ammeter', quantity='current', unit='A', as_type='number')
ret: 0 A
